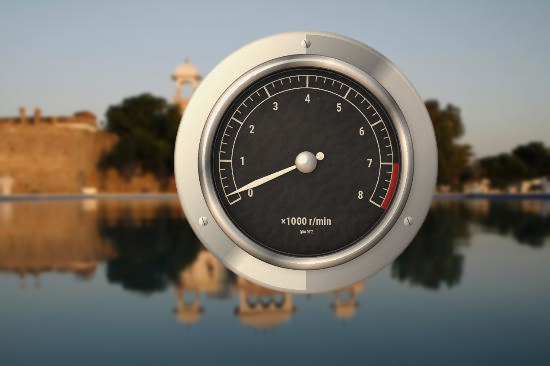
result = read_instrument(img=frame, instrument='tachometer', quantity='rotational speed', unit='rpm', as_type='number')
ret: 200 rpm
